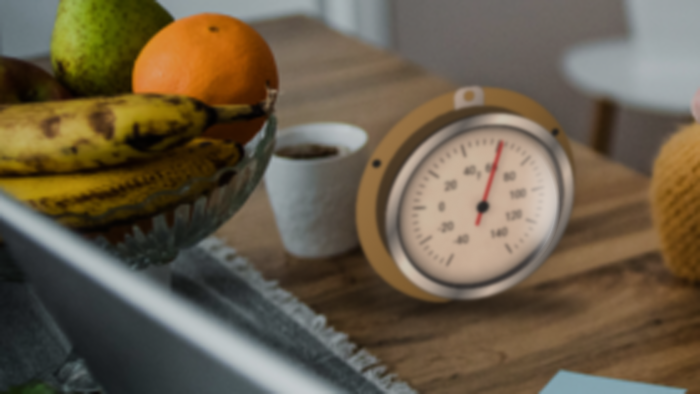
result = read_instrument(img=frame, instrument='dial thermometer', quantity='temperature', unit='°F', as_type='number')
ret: 60 °F
